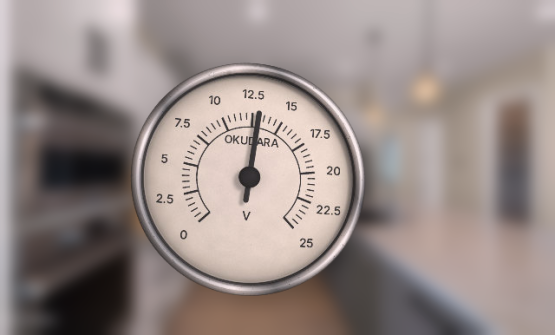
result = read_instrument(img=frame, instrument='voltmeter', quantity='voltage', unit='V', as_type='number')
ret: 13 V
